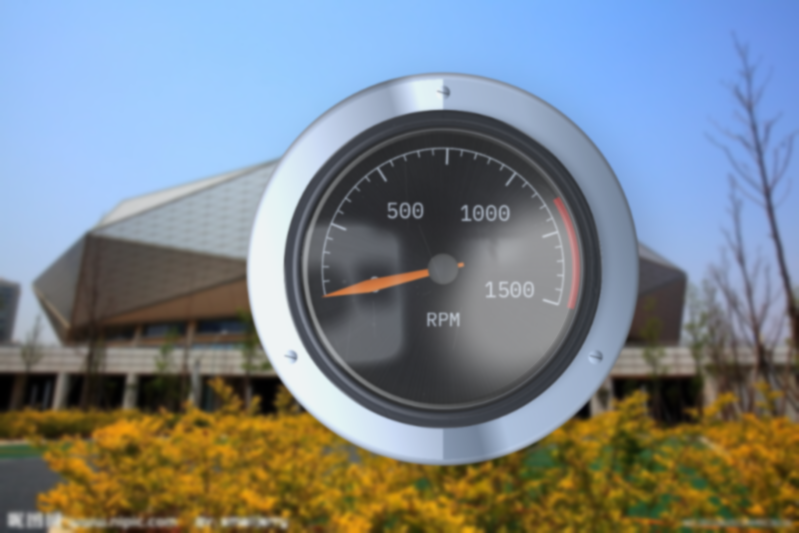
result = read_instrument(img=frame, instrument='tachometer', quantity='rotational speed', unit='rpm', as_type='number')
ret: 0 rpm
